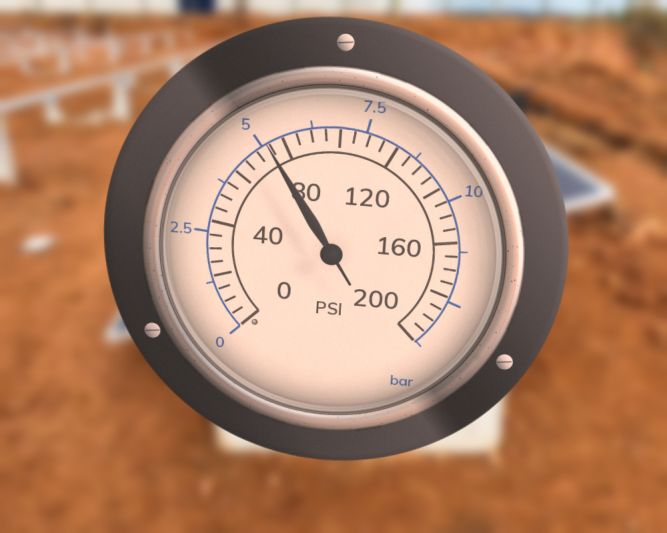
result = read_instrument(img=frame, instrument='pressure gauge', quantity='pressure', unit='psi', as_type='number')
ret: 75 psi
